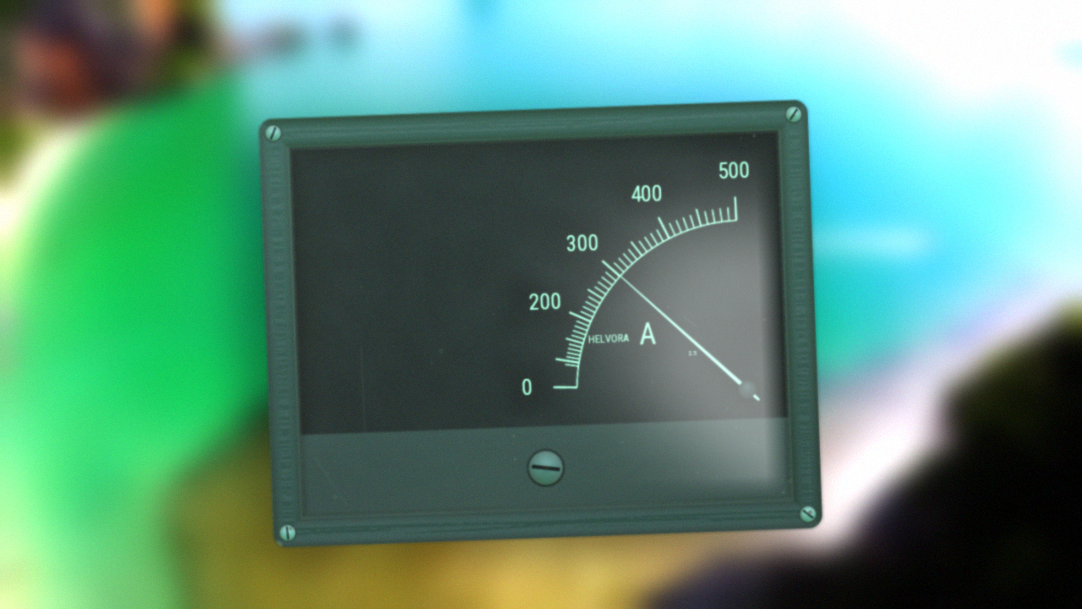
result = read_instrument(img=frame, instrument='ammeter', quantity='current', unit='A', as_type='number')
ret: 300 A
